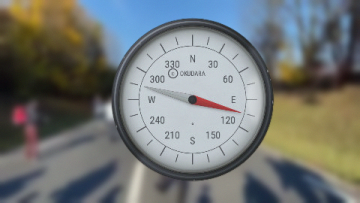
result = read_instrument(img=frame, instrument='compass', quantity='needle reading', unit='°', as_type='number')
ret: 105 °
